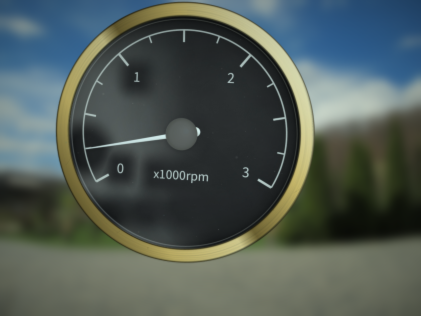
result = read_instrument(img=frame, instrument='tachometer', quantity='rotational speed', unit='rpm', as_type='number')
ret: 250 rpm
